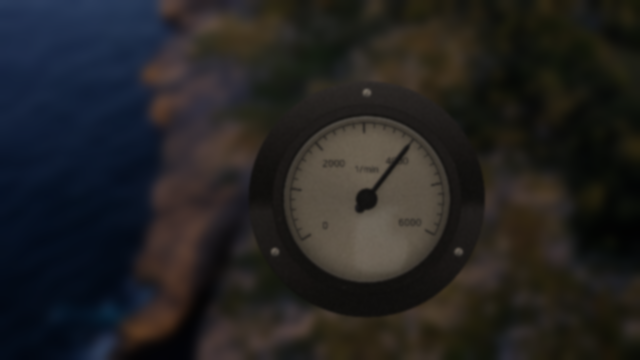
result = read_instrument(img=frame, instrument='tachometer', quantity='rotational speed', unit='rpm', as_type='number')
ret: 4000 rpm
